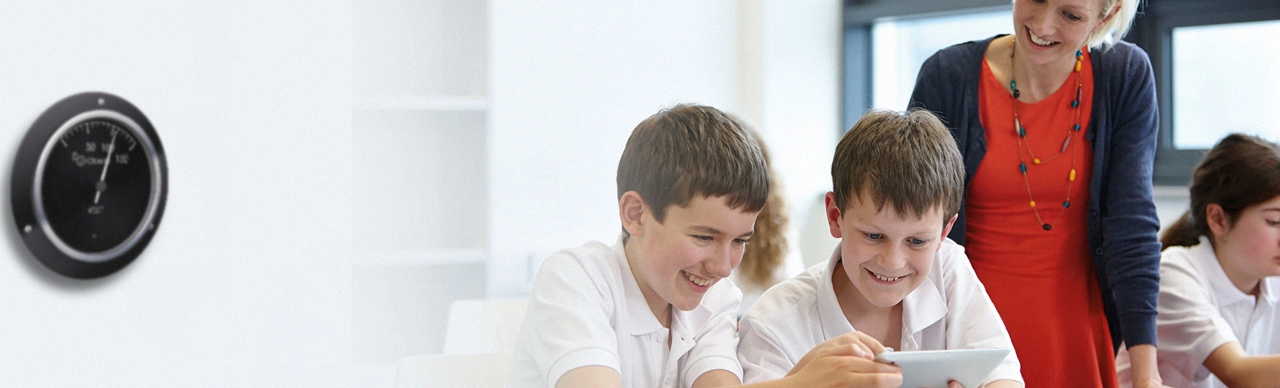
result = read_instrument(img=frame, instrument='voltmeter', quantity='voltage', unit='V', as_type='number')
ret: 100 V
